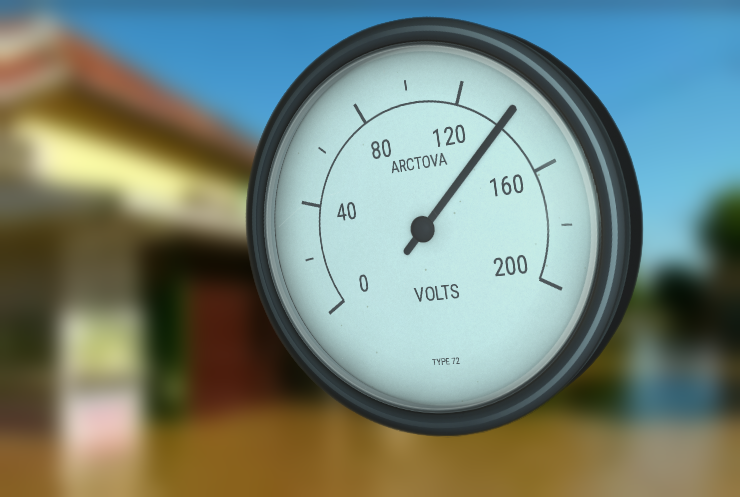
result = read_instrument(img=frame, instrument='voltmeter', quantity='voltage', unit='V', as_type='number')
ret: 140 V
